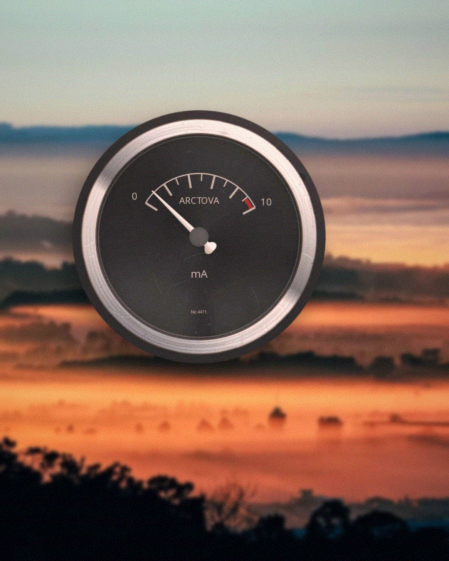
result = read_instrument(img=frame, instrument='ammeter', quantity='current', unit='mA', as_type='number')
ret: 1 mA
